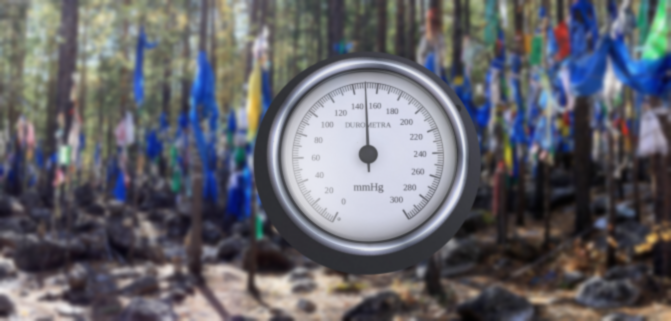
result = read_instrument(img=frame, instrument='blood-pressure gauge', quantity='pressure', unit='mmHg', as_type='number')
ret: 150 mmHg
